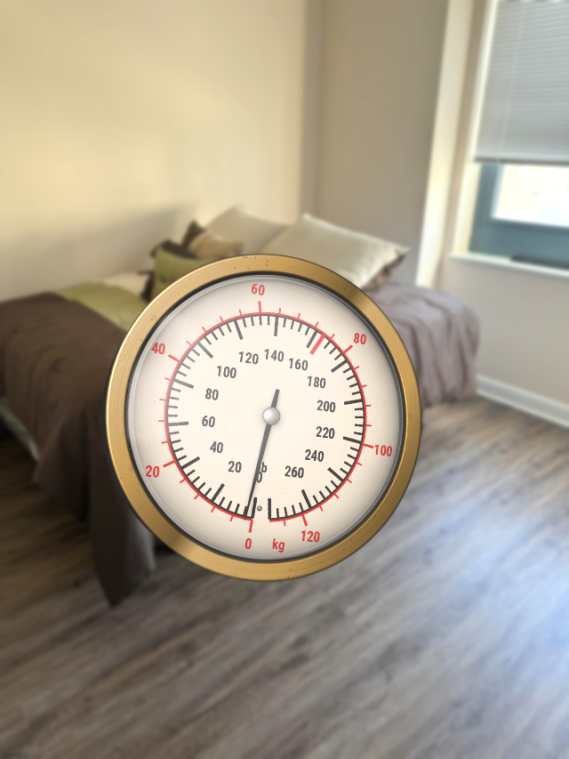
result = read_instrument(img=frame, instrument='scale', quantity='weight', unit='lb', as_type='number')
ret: 4 lb
